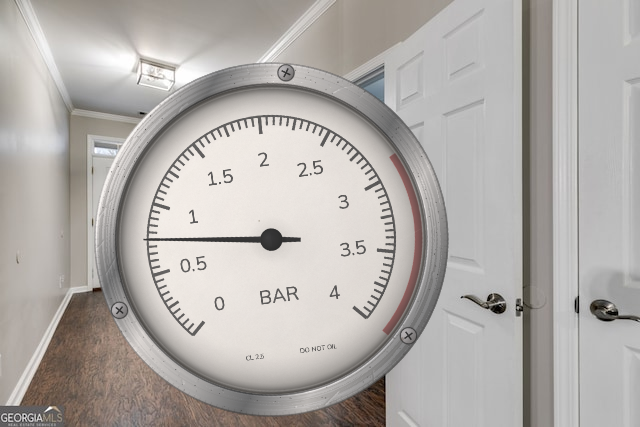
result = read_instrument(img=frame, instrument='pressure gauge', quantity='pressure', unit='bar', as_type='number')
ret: 0.75 bar
